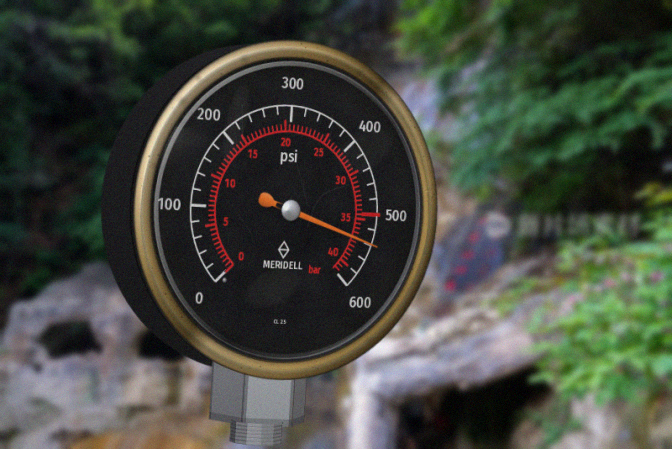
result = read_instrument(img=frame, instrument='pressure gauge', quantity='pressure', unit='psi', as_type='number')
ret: 540 psi
